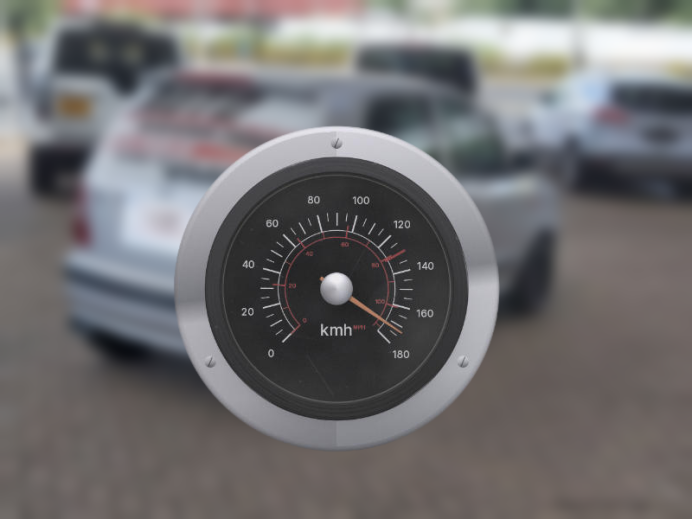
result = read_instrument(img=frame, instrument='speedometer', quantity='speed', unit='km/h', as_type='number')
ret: 172.5 km/h
